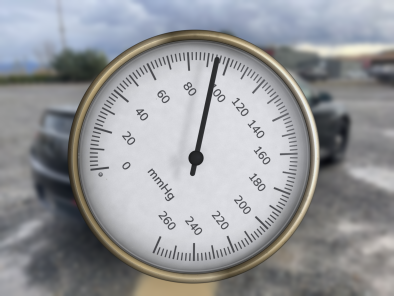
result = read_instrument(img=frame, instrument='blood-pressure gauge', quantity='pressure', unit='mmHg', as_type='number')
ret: 94 mmHg
